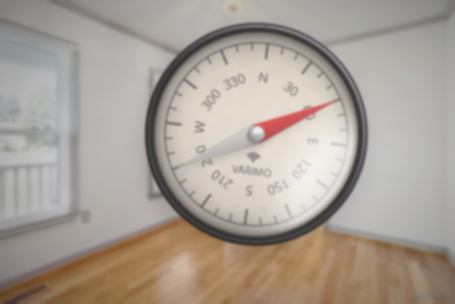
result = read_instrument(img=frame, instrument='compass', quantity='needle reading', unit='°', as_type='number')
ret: 60 °
